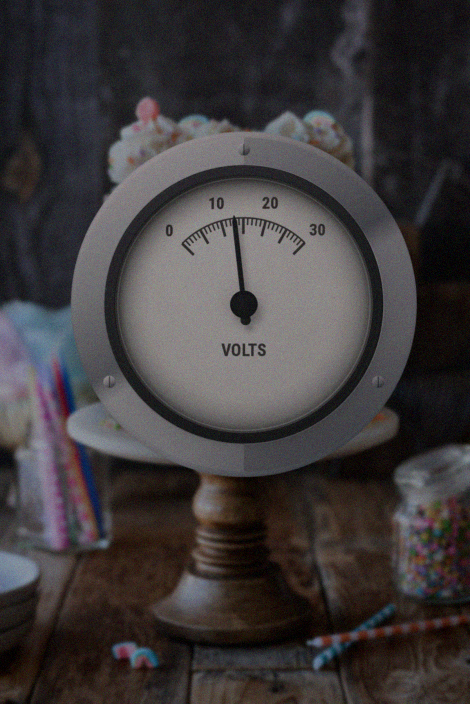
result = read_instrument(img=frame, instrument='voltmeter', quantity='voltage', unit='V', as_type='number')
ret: 13 V
